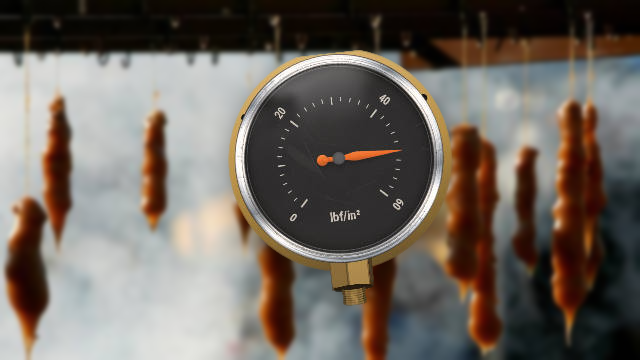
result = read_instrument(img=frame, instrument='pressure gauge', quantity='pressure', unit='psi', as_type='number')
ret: 50 psi
